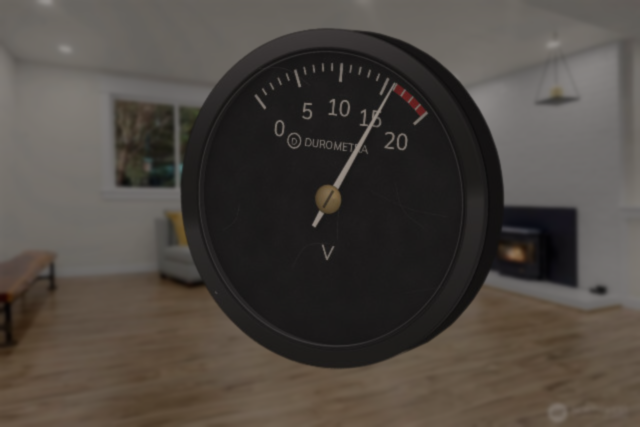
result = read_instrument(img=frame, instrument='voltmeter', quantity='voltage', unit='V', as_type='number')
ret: 16 V
